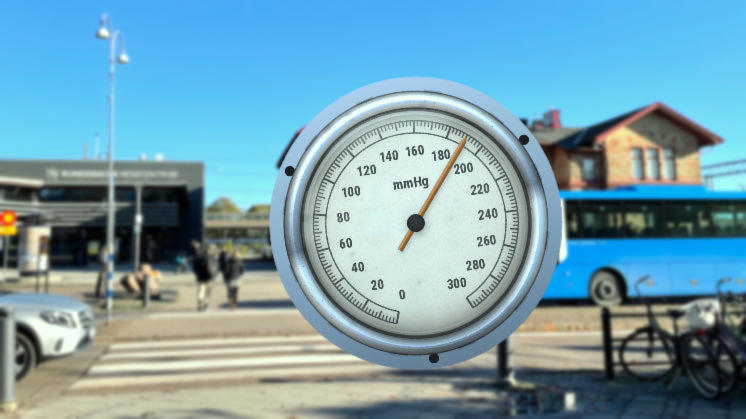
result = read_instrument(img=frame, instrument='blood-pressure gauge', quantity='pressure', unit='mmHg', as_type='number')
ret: 190 mmHg
